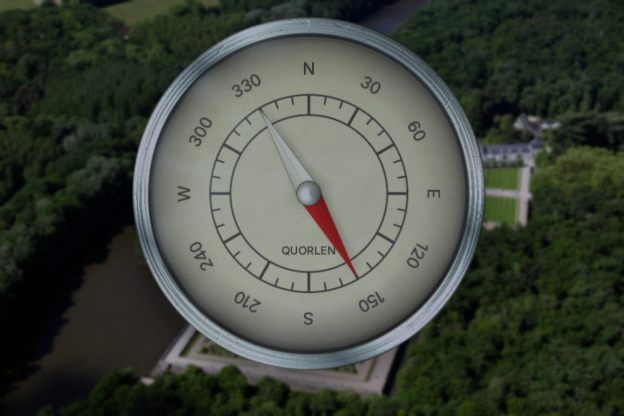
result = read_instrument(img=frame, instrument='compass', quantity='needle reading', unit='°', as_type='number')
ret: 150 °
